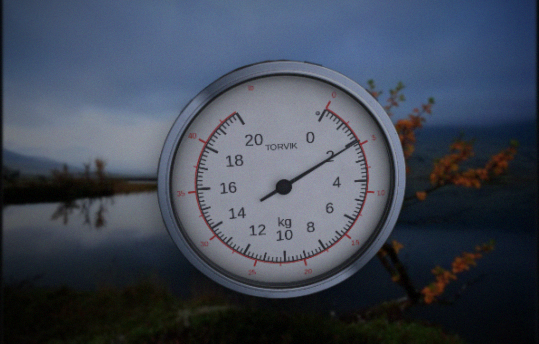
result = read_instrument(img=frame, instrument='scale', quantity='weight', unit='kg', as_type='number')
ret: 2 kg
